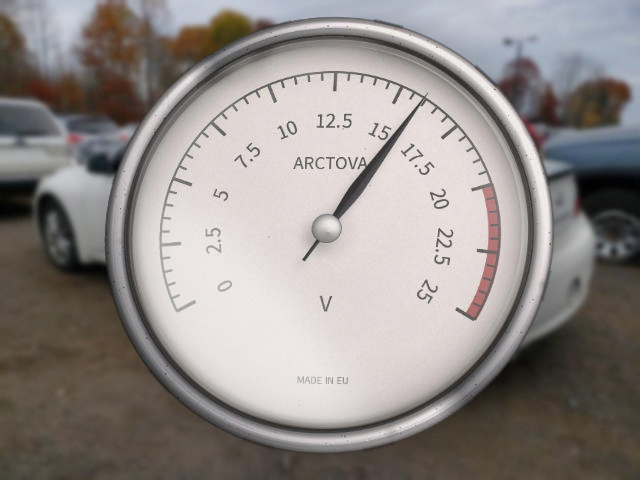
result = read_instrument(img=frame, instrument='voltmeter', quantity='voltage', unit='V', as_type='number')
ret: 16 V
